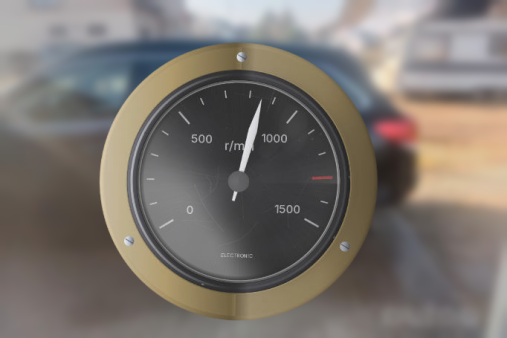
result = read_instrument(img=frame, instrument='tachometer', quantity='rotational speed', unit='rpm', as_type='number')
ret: 850 rpm
